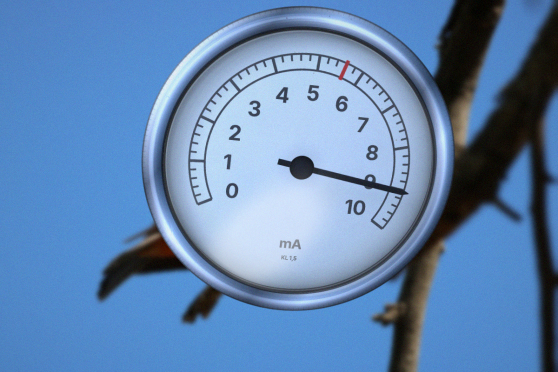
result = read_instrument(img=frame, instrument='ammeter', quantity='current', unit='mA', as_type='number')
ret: 9 mA
